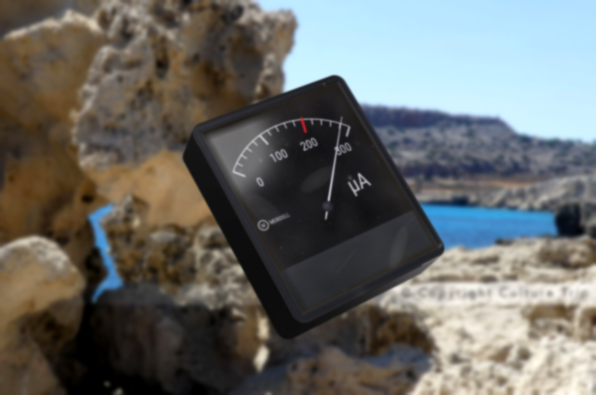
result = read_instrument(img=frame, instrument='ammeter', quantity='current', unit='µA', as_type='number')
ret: 280 µA
